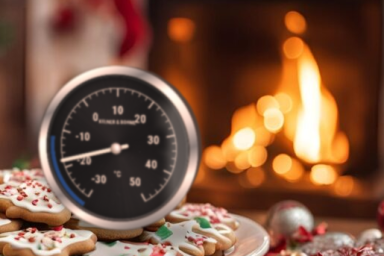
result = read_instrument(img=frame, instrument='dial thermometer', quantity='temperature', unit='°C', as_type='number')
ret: -18 °C
